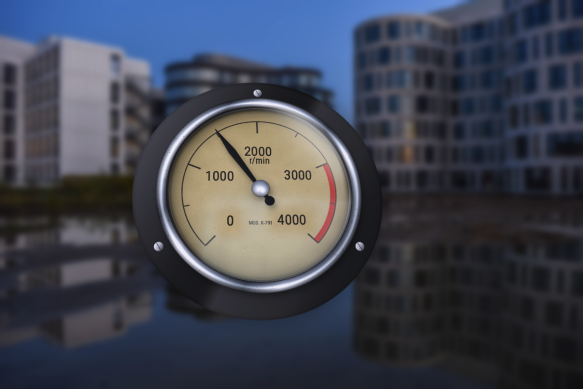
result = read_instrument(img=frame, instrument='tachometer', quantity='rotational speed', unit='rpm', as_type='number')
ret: 1500 rpm
